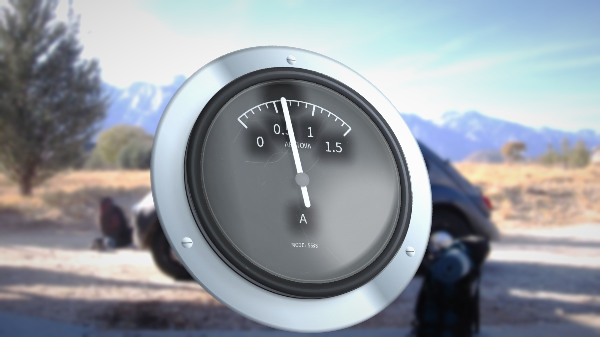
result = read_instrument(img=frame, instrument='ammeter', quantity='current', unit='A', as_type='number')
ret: 0.6 A
